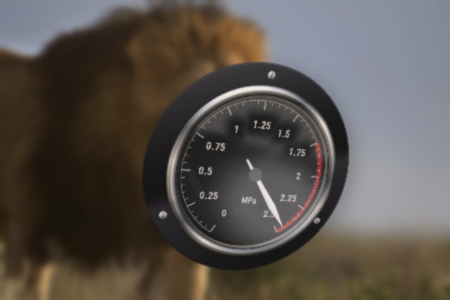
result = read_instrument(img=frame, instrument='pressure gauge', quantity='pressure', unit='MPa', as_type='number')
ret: 2.45 MPa
